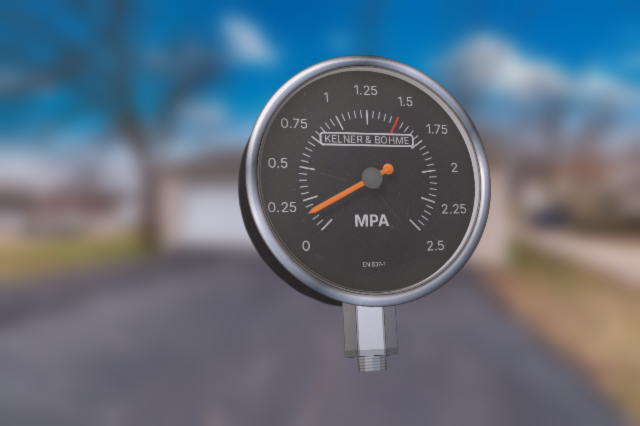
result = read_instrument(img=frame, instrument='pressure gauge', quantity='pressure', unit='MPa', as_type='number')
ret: 0.15 MPa
